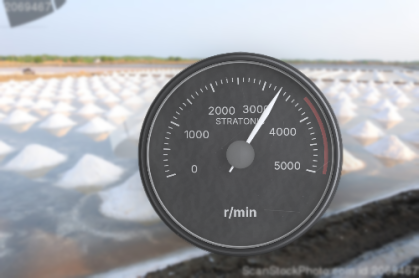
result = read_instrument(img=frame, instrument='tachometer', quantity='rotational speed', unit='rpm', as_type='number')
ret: 3300 rpm
